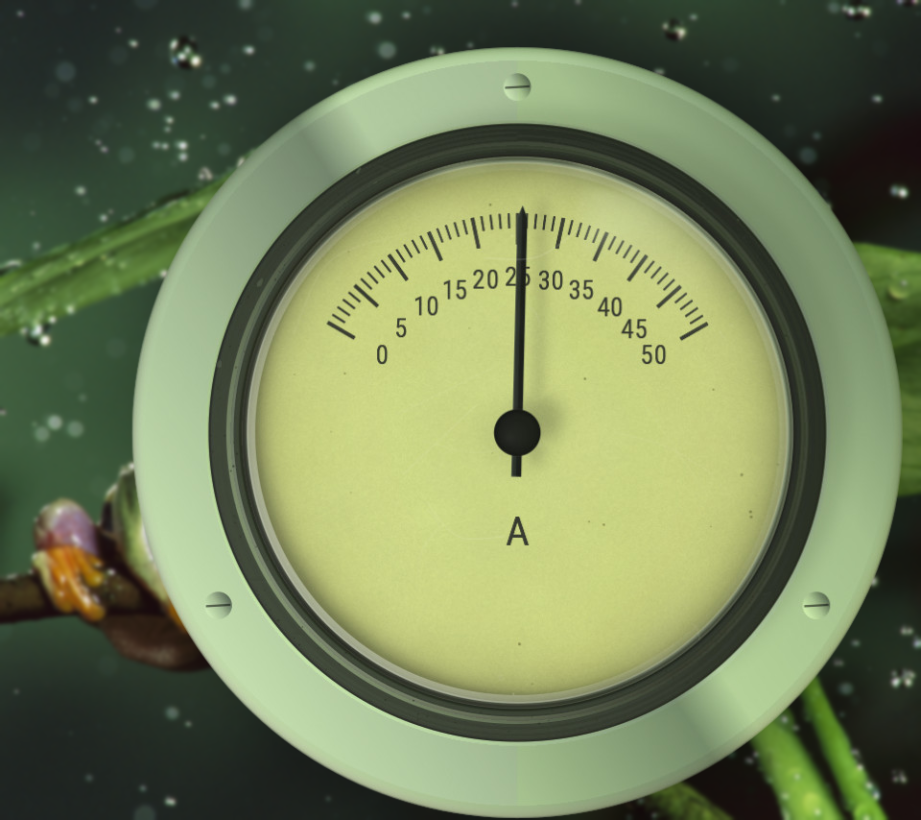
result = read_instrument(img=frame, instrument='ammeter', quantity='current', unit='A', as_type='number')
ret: 25.5 A
